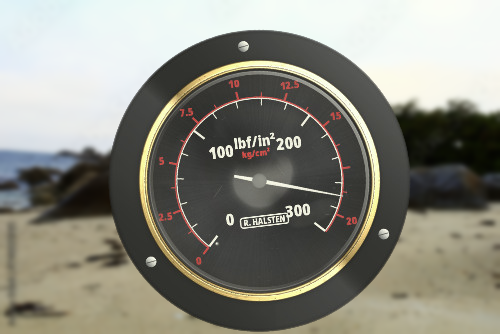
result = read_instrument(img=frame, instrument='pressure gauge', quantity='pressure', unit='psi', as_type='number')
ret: 270 psi
